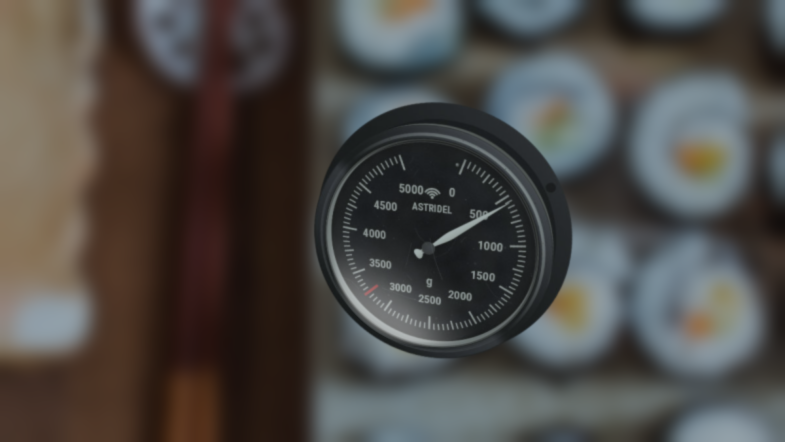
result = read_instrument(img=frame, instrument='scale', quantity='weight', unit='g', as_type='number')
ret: 550 g
